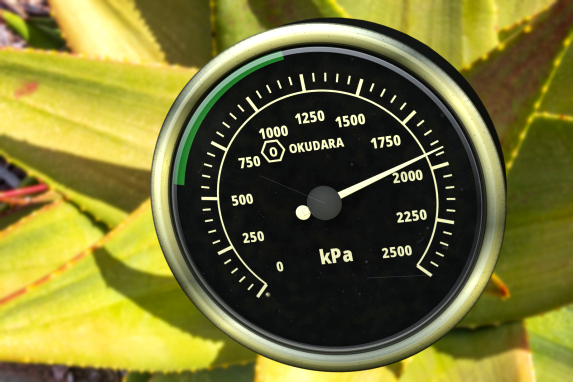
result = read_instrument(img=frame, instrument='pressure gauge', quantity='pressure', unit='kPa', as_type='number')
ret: 1925 kPa
